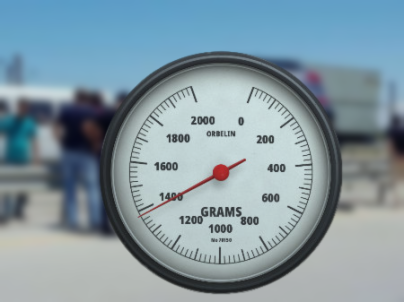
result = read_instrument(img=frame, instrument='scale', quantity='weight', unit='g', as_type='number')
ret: 1380 g
